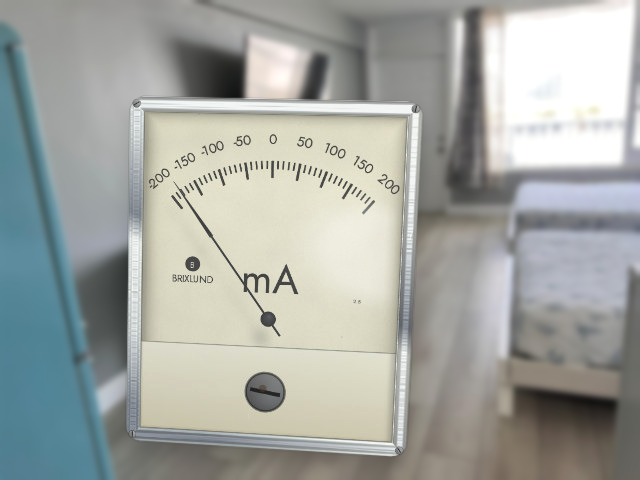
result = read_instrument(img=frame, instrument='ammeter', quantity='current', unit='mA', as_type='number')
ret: -180 mA
